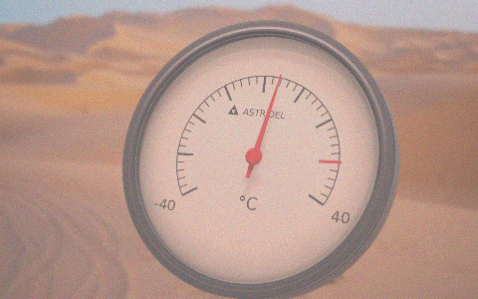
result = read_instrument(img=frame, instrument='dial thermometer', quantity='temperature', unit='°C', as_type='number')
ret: 4 °C
